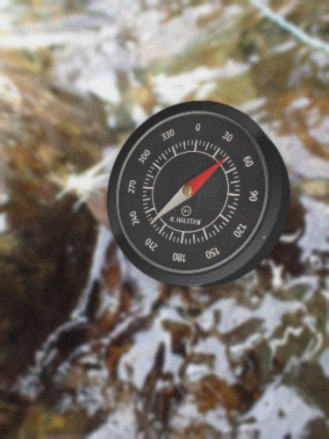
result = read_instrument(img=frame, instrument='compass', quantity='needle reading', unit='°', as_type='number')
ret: 45 °
